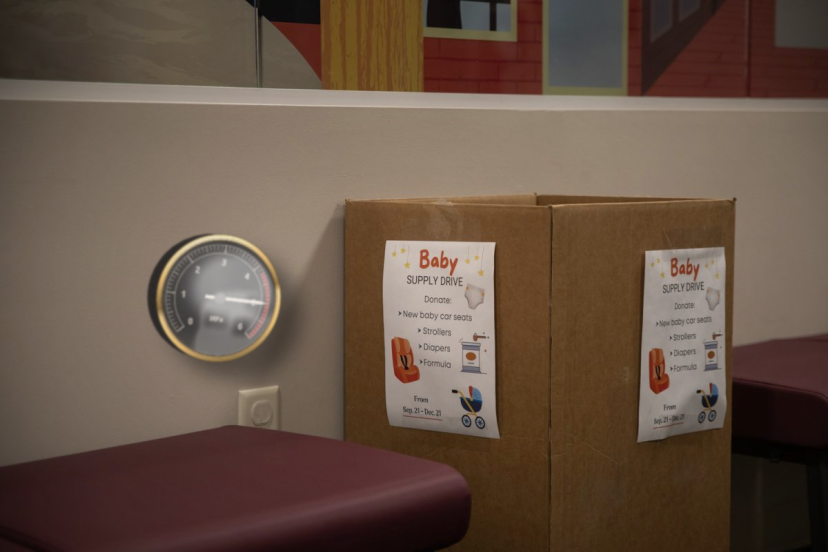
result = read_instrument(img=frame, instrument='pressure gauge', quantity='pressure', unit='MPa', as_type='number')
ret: 5 MPa
